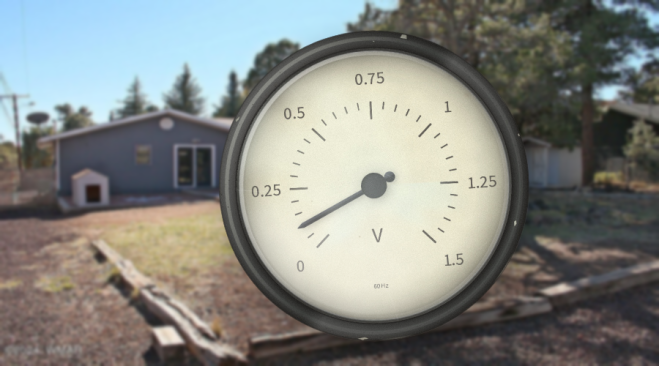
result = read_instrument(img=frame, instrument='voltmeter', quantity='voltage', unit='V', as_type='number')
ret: 0.1 V
